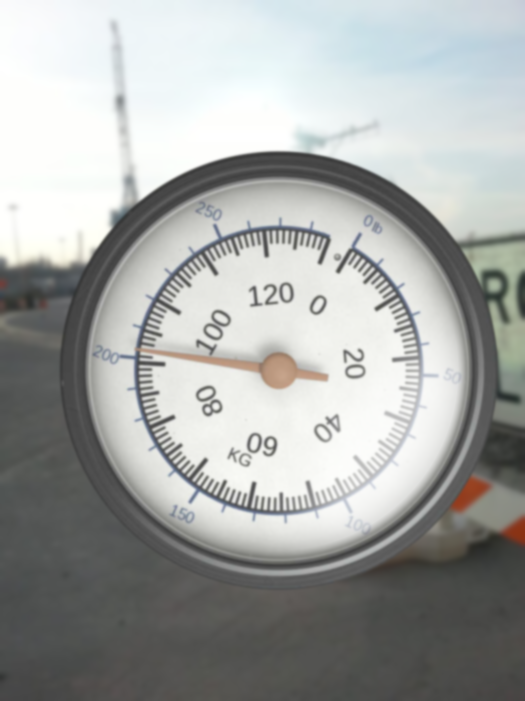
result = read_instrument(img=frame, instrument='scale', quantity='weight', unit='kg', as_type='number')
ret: 92 kg
